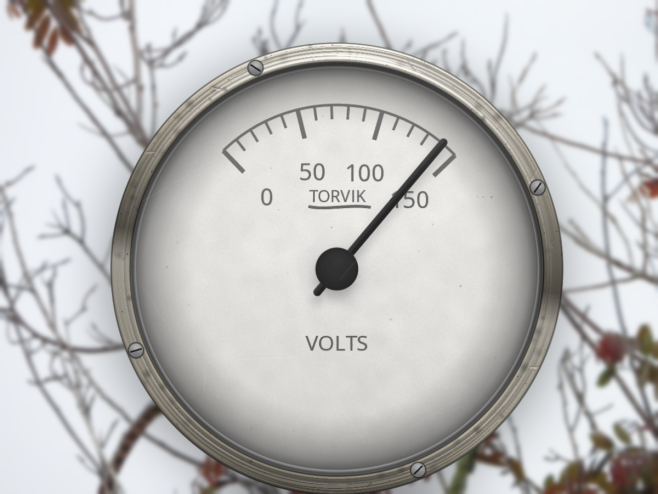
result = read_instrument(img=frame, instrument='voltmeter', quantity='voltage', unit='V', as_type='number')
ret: 140 V
